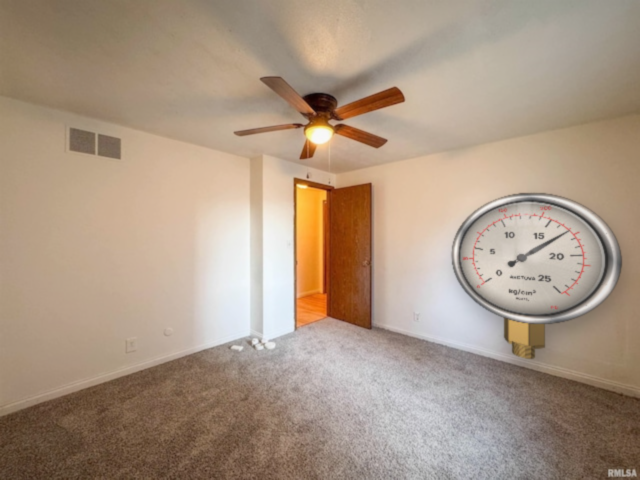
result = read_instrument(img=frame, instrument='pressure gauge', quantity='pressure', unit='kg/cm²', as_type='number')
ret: 17 kg/cm²
